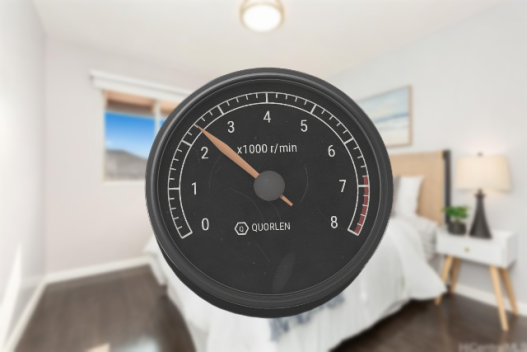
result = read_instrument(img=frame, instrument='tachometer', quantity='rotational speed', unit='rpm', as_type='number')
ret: 2400 rpm
